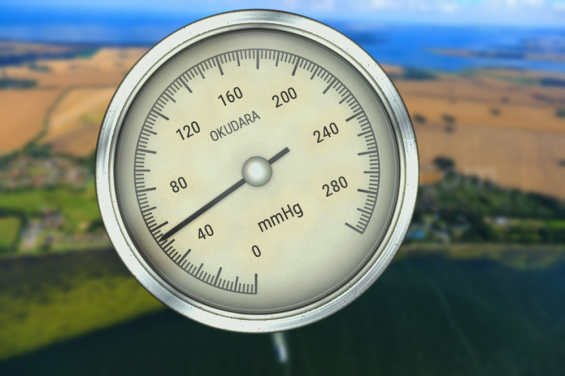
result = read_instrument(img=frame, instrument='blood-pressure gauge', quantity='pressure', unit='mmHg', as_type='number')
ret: 54 mmHg
